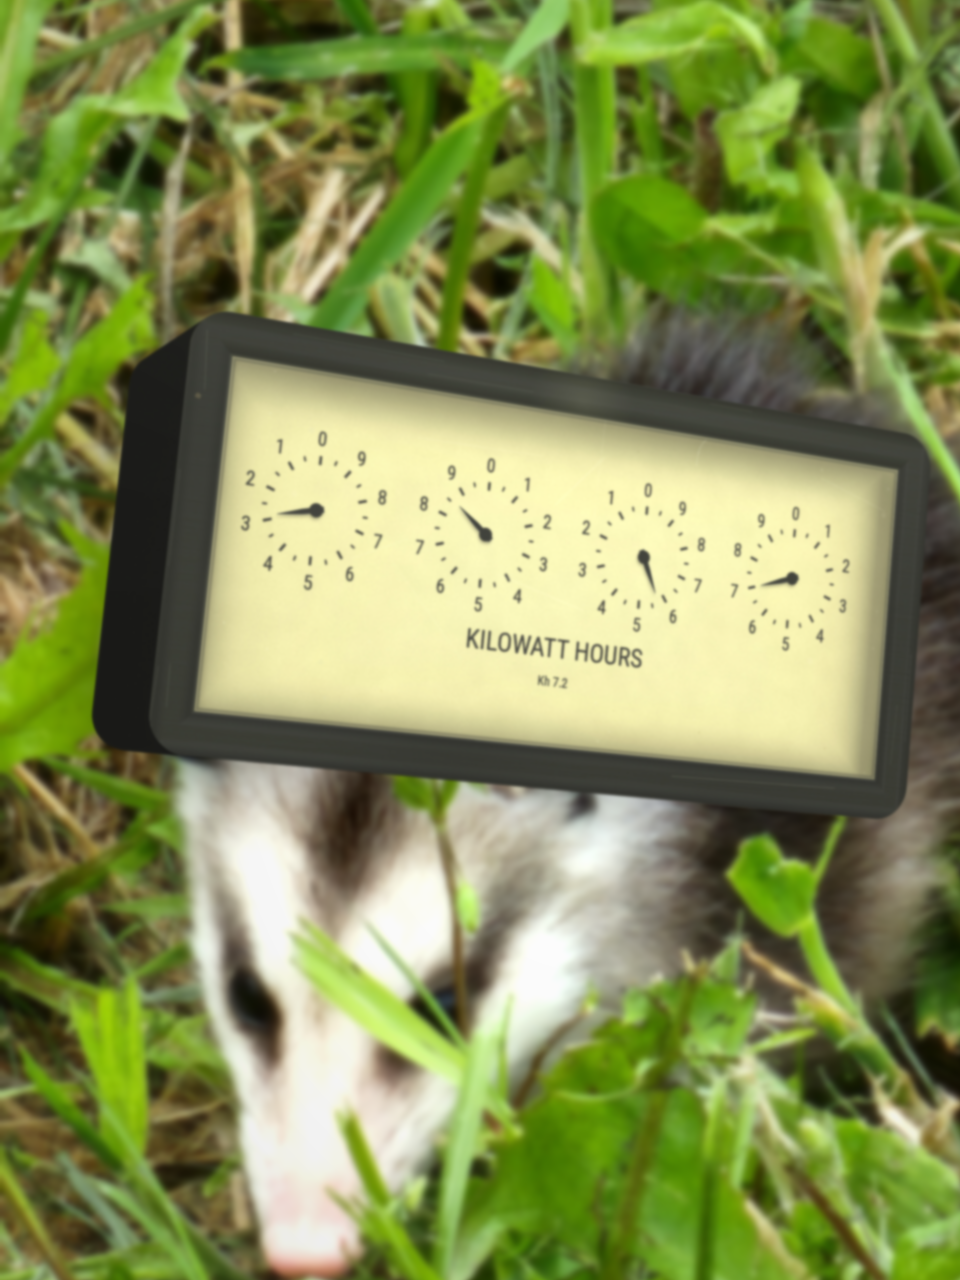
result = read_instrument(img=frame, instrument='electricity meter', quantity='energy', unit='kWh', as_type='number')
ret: 2857 kWh
